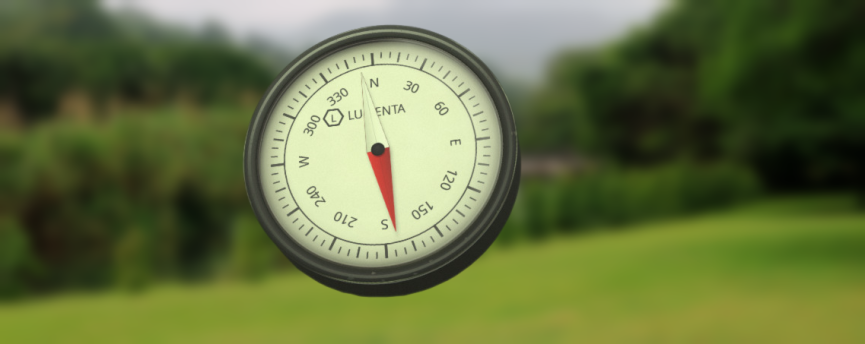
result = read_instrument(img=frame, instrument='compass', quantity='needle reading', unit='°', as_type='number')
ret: 172.5 °
